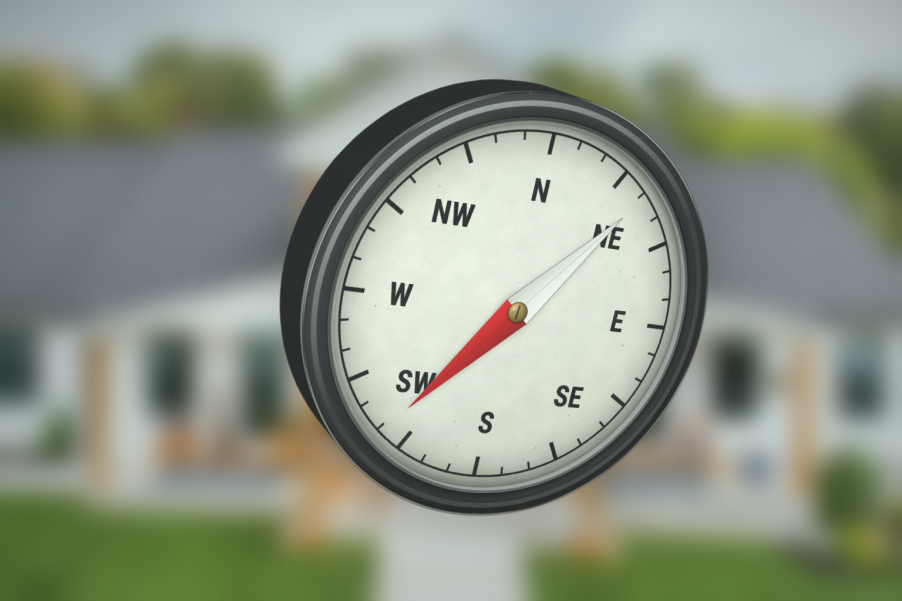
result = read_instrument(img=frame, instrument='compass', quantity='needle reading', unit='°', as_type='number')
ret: 220 °
